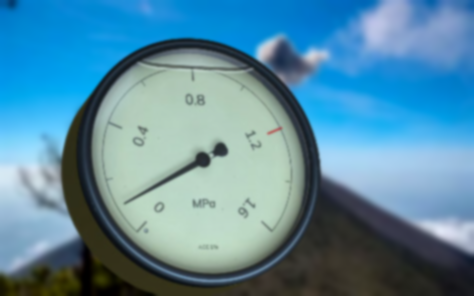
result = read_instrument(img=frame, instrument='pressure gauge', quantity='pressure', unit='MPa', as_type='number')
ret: 0.1 MPa
